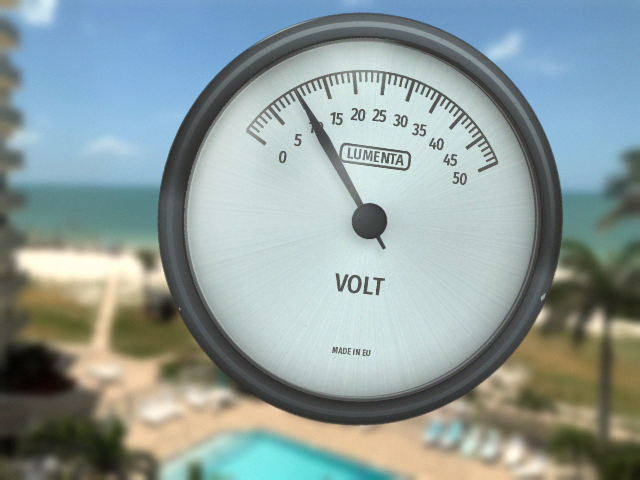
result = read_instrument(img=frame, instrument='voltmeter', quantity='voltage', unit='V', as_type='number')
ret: 10 V
